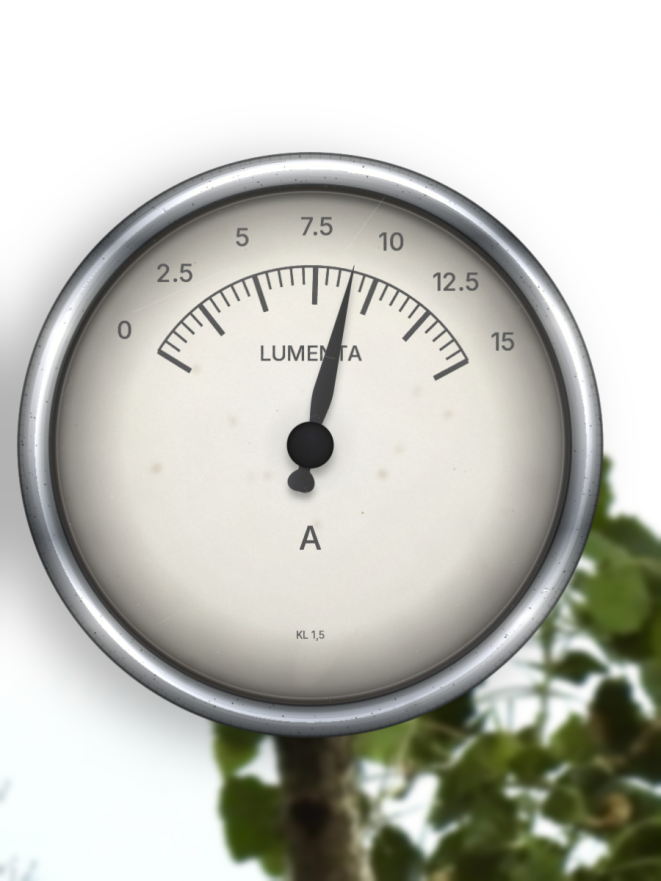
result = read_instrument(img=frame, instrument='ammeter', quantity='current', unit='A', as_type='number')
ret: 9 A
